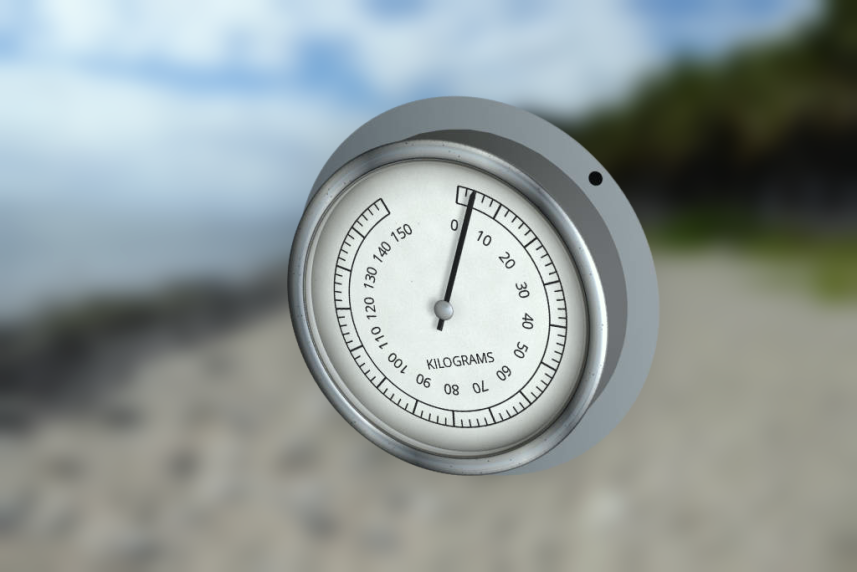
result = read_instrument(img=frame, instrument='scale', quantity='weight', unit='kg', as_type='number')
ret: 4 kg
